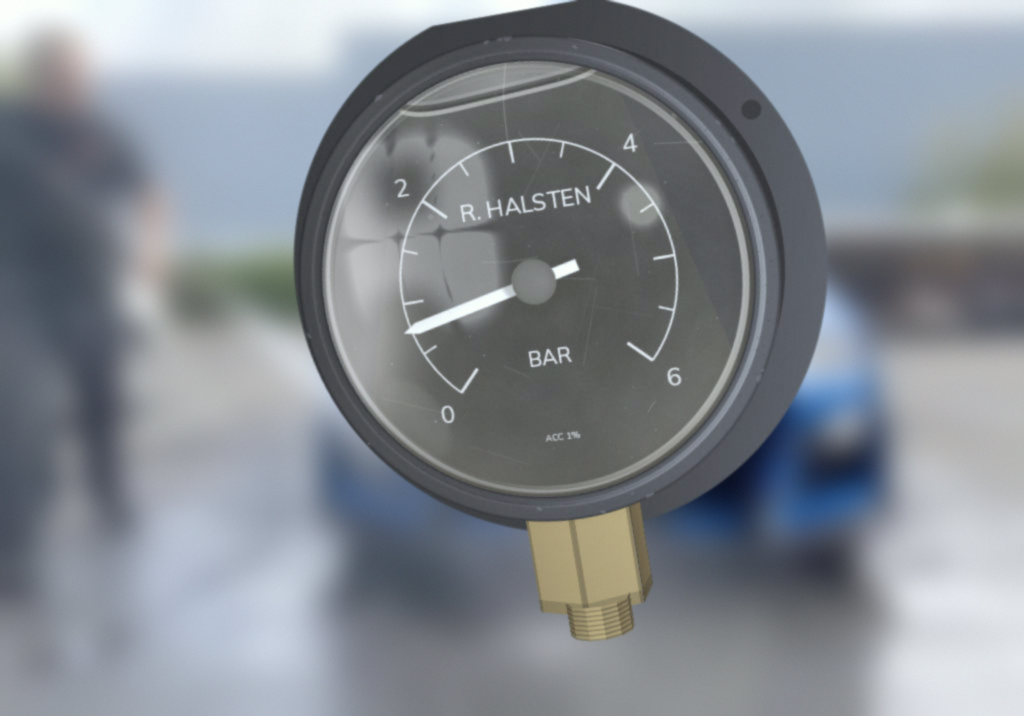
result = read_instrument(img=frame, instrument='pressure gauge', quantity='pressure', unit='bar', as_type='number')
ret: 0.75 bar
